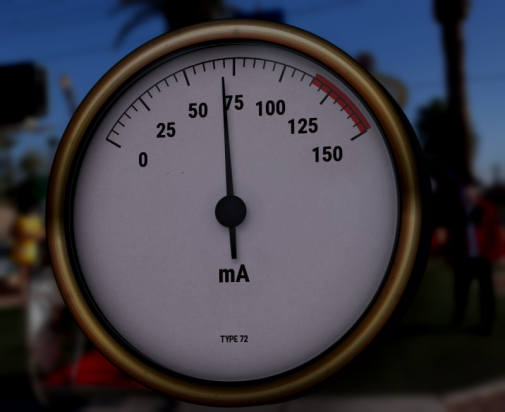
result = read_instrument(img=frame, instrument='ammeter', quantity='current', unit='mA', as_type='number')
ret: 70 mA
